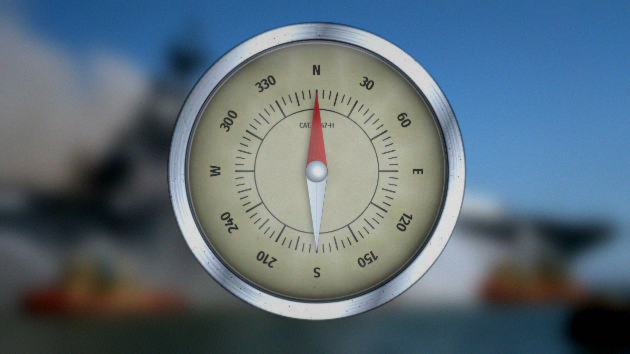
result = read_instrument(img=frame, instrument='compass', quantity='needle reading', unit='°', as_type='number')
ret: 0 °
